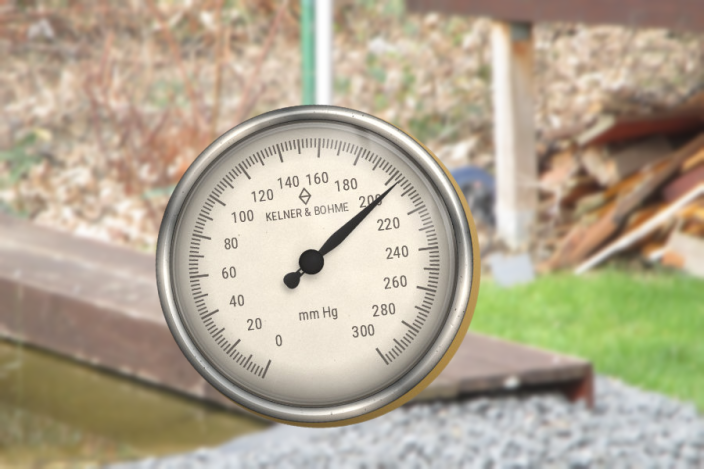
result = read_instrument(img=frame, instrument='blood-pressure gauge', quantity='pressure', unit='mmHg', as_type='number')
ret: 204 mmHg
